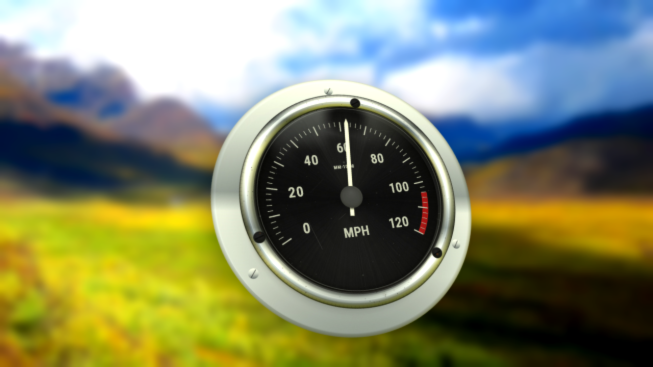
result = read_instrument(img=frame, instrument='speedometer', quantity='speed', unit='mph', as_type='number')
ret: 62 mph
